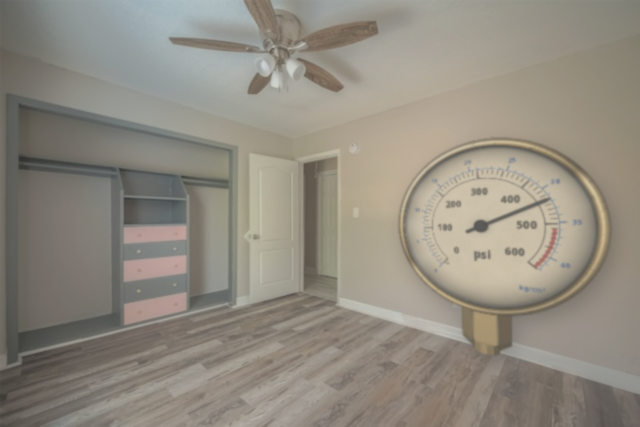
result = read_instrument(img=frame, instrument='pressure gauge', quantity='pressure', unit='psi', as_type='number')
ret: 450 psi
